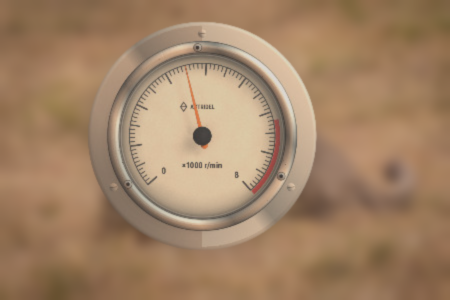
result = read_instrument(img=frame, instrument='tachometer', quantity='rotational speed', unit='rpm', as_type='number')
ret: 3500 rpm
